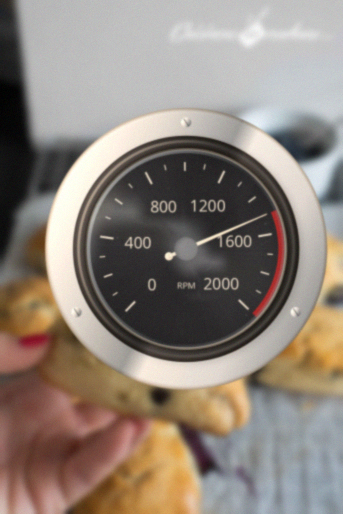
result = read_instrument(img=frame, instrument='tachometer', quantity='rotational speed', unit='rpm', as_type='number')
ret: 1500 rpm
